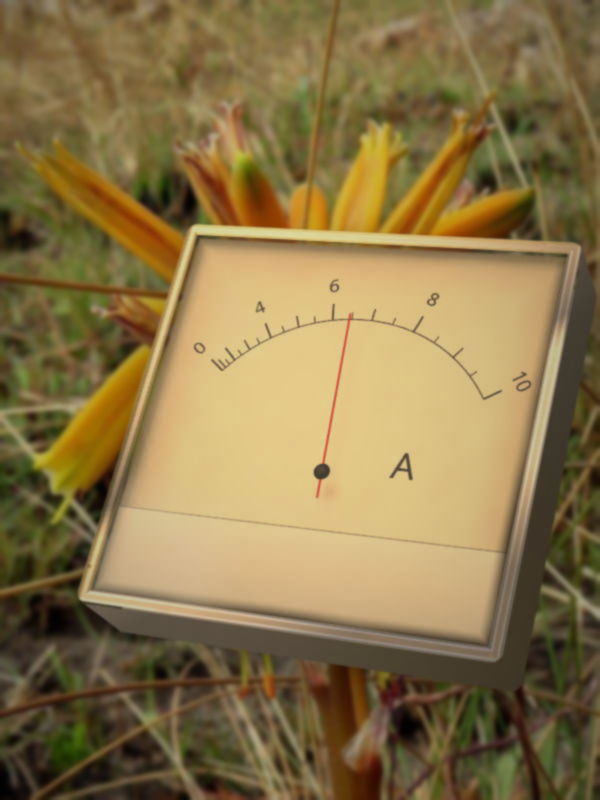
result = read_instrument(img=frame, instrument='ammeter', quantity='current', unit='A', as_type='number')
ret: 6.5 A
